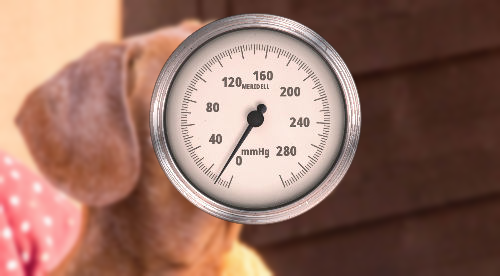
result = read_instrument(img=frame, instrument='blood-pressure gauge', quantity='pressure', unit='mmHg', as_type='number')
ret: 10 mmHg
